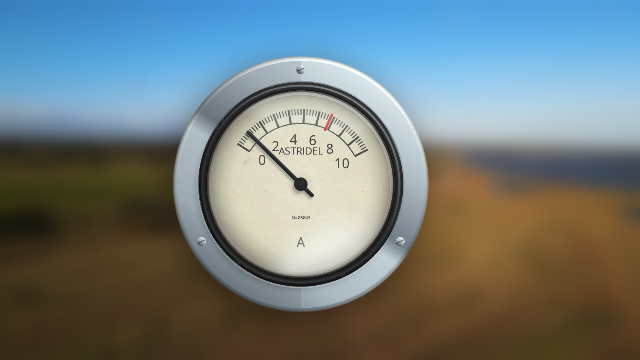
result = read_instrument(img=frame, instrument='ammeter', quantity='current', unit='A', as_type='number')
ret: 1 A
